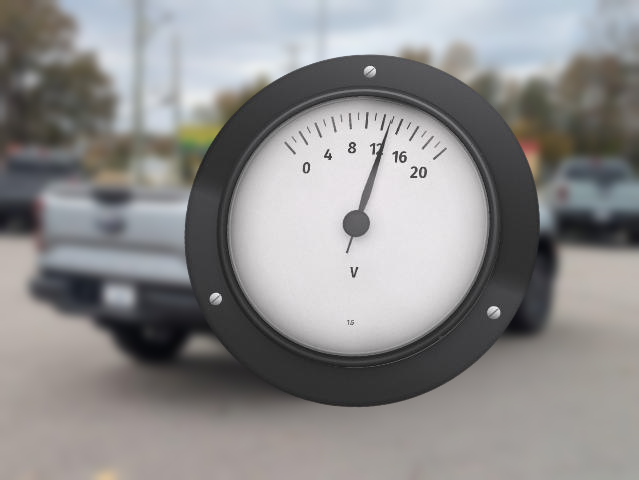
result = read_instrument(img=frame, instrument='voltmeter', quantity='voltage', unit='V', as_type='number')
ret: 13 V
